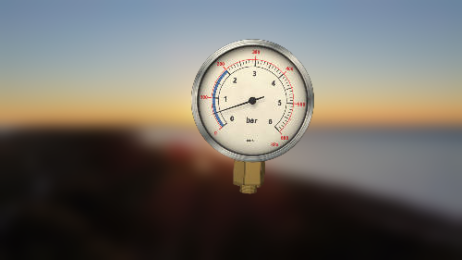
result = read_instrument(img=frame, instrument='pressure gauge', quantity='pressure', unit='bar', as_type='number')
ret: 0.5 bar
